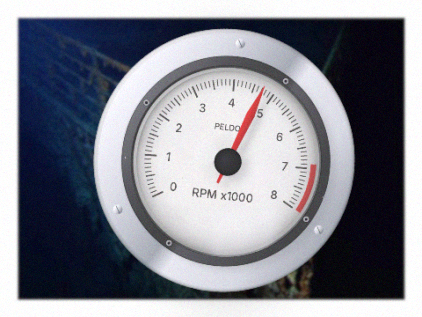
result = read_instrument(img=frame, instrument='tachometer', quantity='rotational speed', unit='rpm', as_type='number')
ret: 4700 rpm
